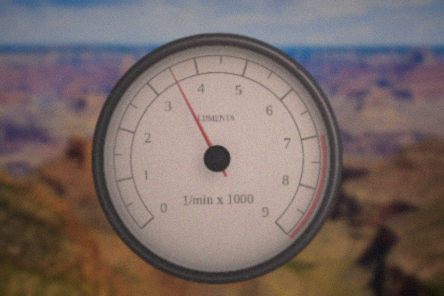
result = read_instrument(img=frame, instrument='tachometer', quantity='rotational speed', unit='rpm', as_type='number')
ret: 3500 rpm
